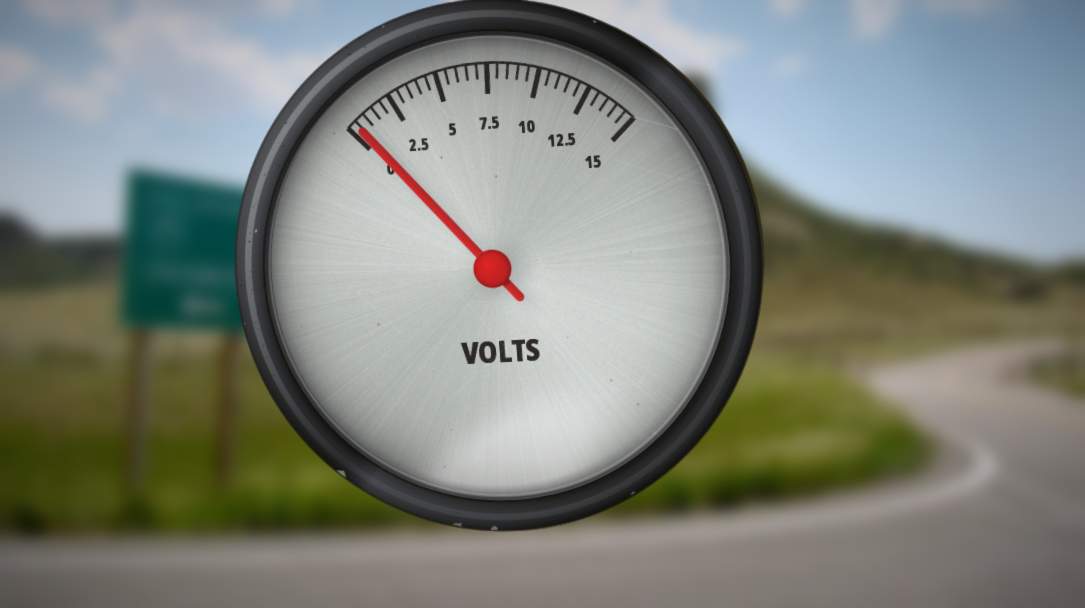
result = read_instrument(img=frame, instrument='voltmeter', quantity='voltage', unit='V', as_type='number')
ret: 0.5 V
